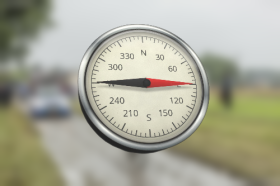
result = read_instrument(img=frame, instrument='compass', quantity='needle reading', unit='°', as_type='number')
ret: 90 °
